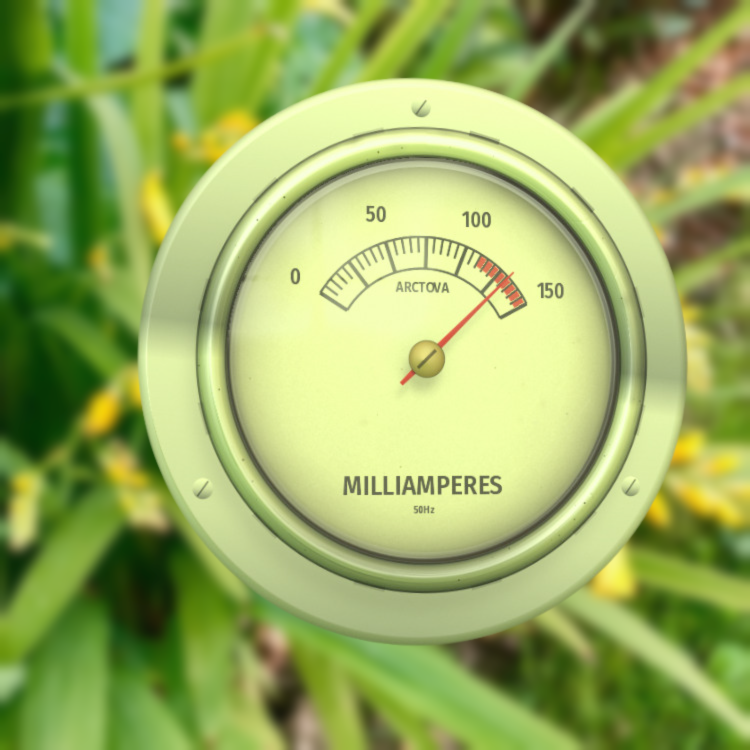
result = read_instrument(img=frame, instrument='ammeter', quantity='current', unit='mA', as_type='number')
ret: 130 mA
